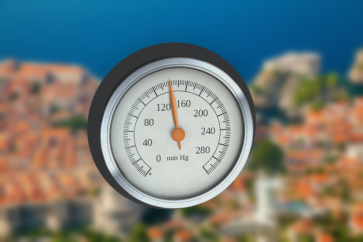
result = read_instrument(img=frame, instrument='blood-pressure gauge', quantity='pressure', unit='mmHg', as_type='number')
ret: 140 mmHg
